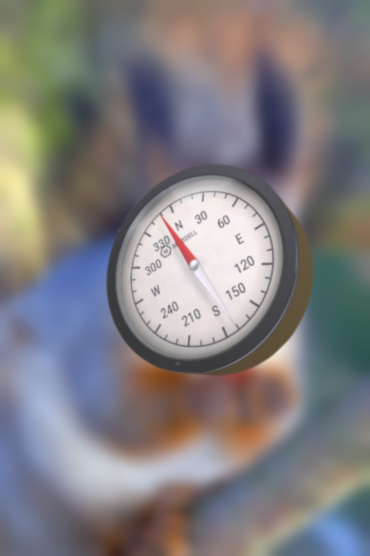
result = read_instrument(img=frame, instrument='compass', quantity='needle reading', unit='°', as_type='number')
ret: 350 °
